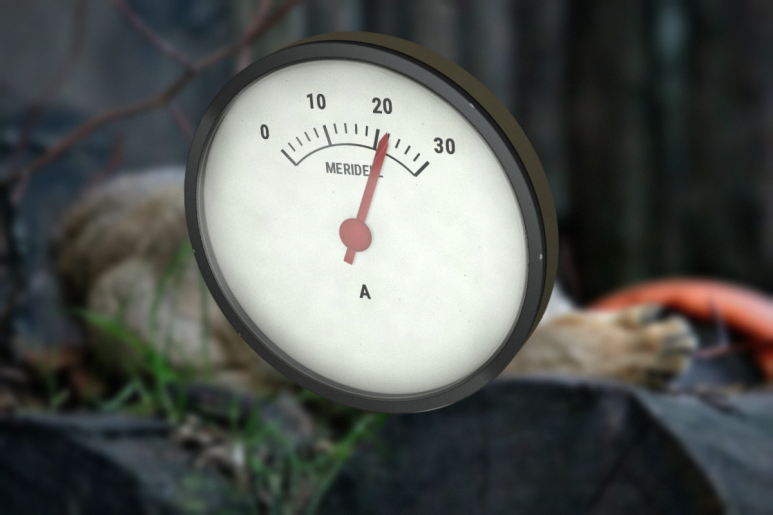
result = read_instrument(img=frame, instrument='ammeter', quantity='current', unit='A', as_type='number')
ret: 22 A
